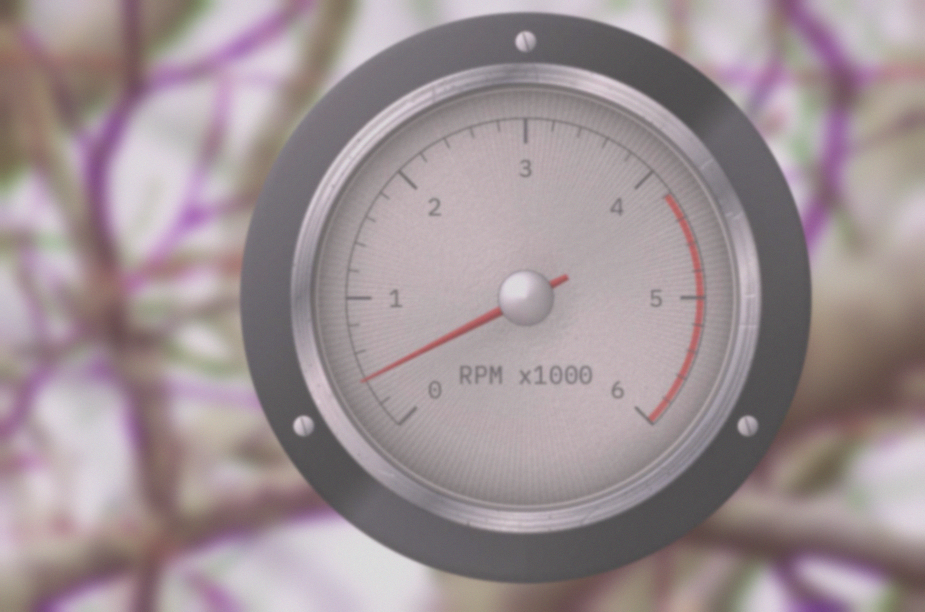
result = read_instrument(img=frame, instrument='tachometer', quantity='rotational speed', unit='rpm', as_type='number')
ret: 400 rpm
